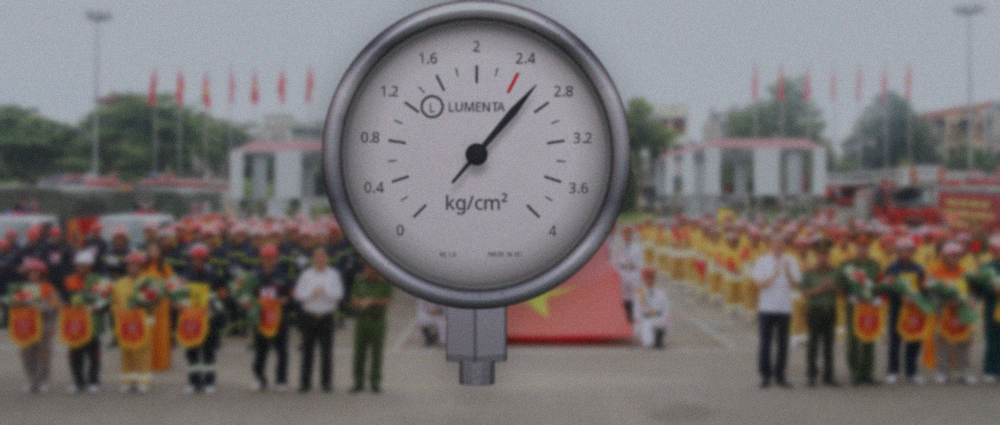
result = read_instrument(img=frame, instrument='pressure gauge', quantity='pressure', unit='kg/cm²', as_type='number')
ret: 2.6 kg/cm²
